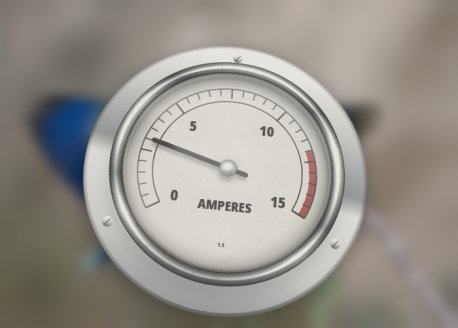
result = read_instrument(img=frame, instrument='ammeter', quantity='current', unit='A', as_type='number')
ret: 3 A
